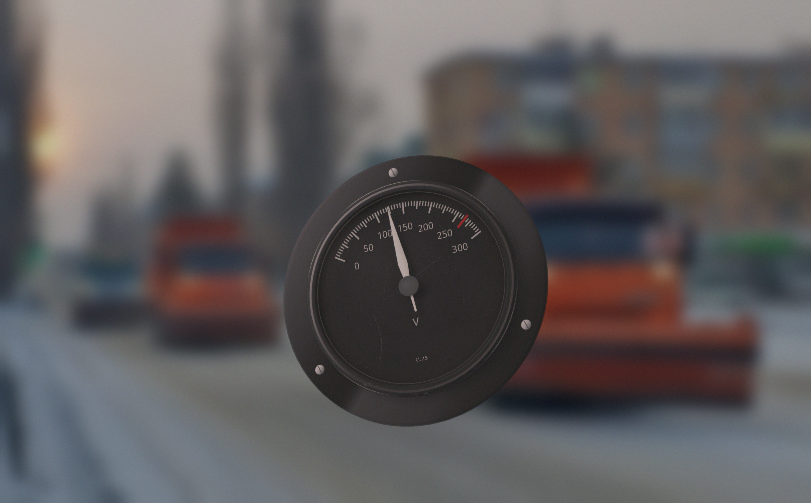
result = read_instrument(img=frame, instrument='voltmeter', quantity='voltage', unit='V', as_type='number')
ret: 125 V
